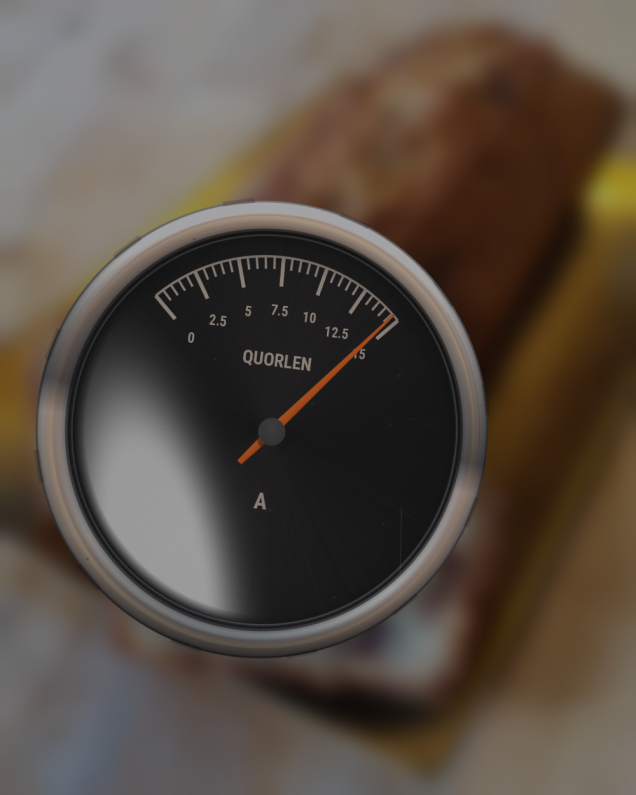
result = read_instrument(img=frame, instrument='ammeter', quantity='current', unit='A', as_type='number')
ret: 14.5 A
